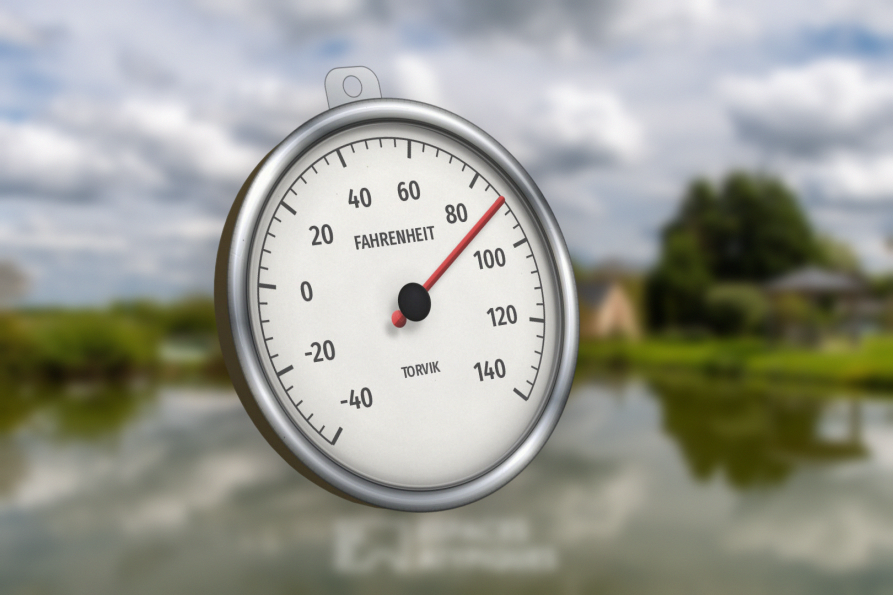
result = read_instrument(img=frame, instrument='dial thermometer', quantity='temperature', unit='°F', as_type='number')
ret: 88 °F
